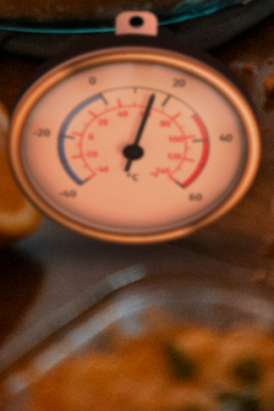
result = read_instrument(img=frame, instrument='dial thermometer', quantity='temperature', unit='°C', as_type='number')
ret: 15 °C
